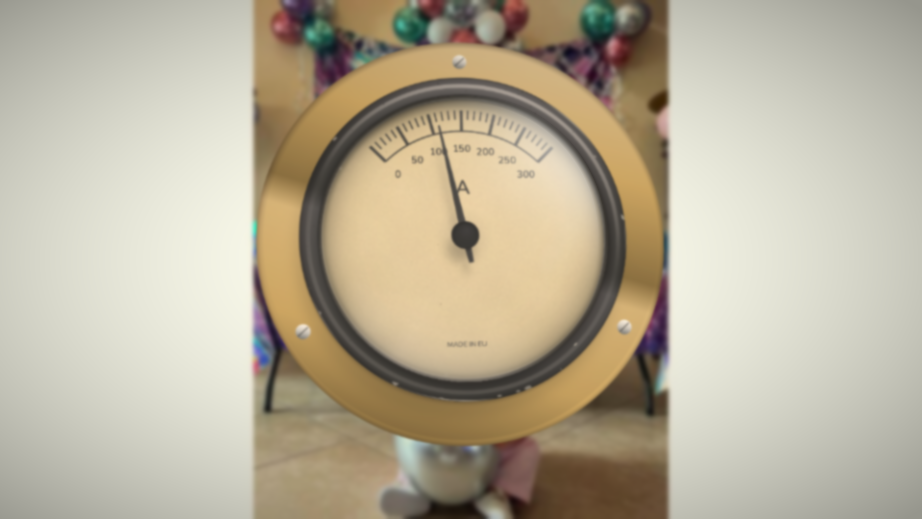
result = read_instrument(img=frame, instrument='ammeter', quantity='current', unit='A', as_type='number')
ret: 110 A
